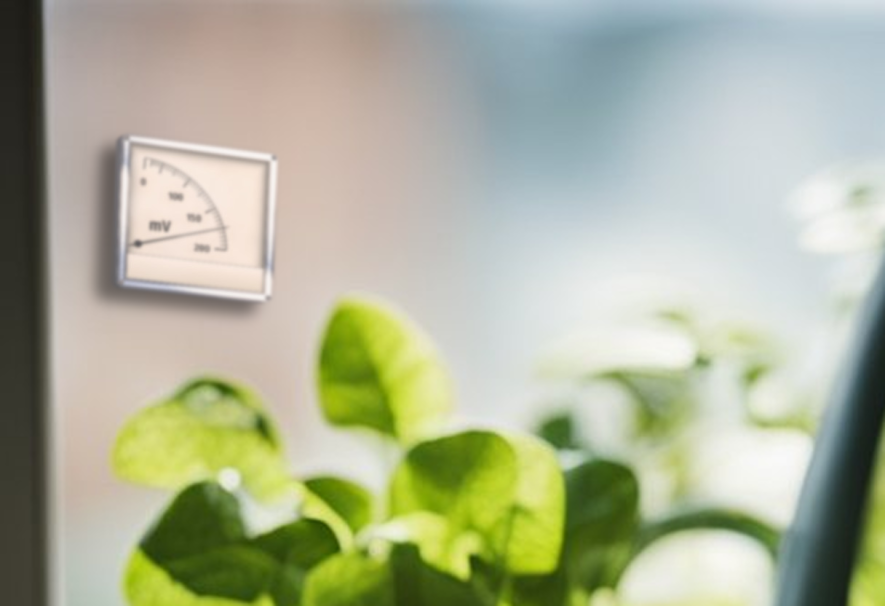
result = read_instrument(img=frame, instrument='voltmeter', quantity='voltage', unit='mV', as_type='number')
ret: 175 mV
